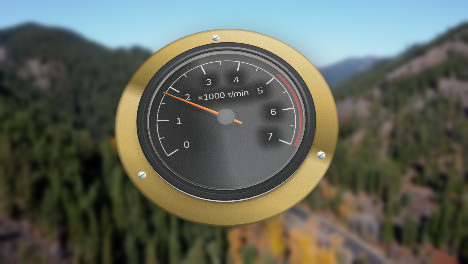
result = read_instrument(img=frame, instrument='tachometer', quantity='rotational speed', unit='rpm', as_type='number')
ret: 1750 rpm
